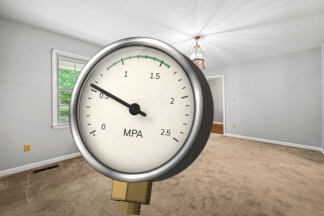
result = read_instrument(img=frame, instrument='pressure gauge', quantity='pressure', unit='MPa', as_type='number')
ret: 0.55 MPa
